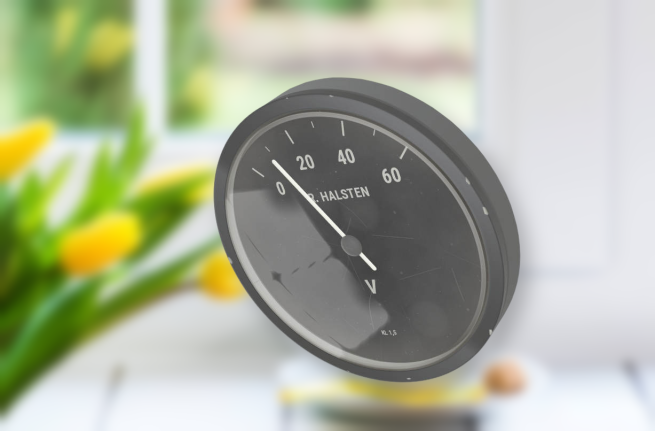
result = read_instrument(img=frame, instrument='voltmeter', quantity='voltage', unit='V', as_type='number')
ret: 10 V
